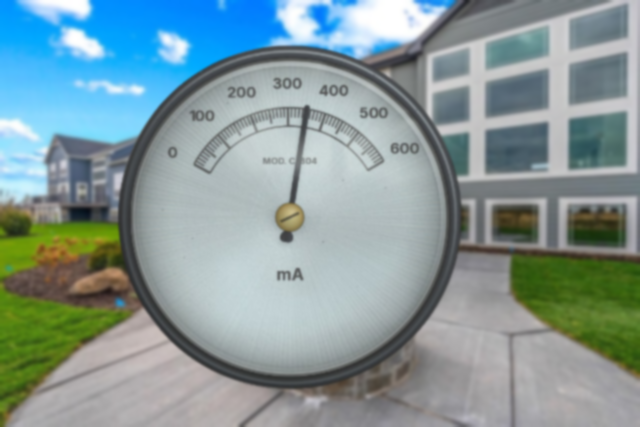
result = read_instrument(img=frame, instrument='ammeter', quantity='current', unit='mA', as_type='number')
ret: 350 mA
